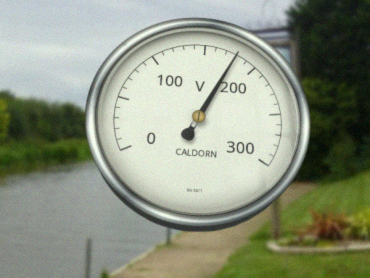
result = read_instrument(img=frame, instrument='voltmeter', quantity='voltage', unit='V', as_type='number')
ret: 180 V
